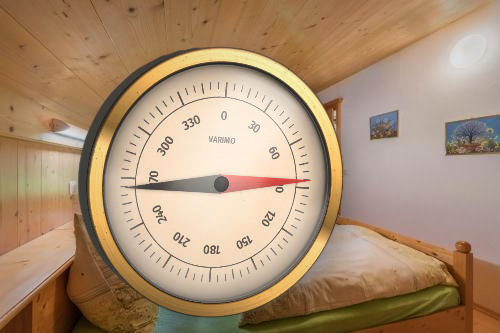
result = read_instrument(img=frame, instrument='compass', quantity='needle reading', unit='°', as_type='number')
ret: 85 °
